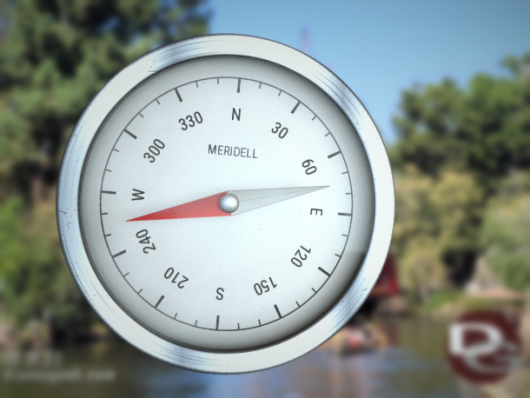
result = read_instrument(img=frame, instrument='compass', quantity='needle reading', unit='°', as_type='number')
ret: 255 °
